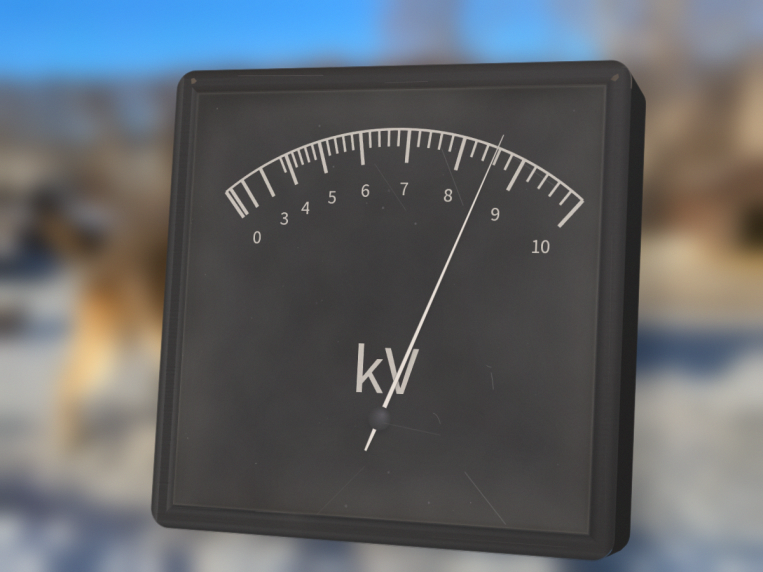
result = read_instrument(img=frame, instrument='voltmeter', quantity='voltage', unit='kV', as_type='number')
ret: 8.6 kV
